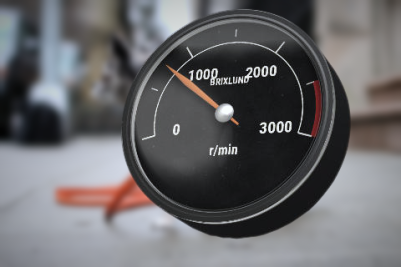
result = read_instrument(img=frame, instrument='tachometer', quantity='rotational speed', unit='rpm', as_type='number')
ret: 750 rpm
